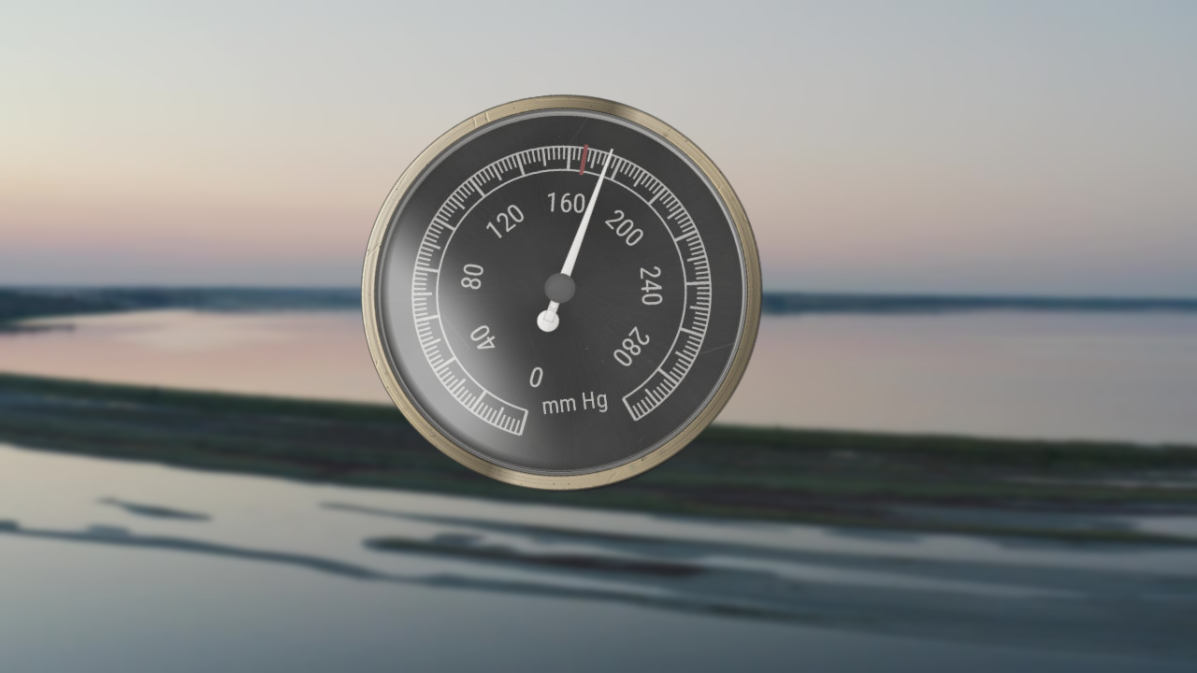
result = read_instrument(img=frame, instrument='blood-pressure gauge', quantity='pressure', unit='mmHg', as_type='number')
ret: 176 mmHg
